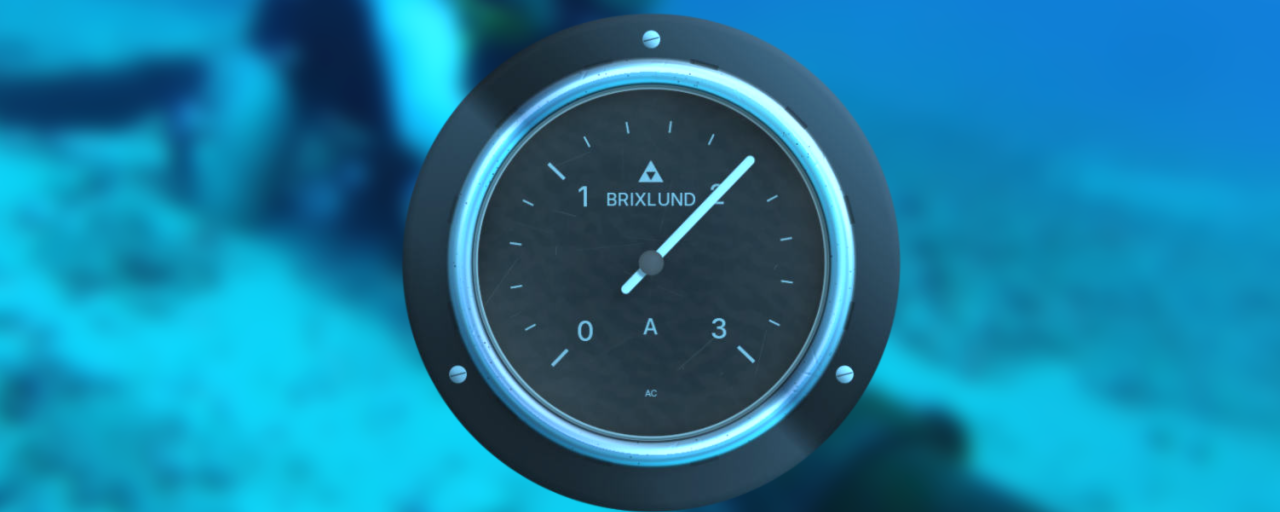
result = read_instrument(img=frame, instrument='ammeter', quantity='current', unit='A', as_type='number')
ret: 2 A
